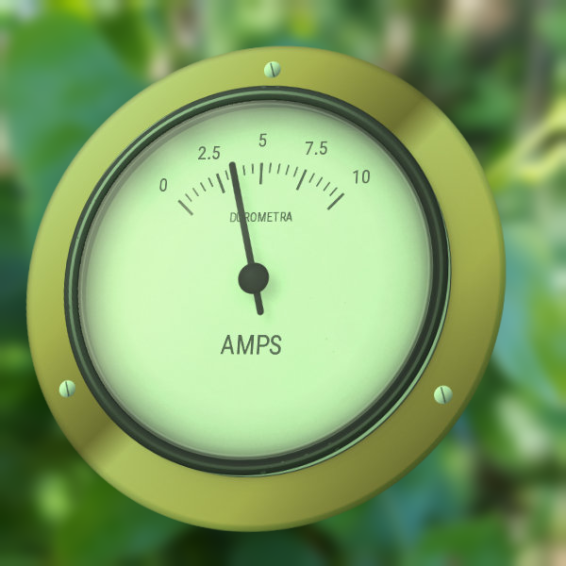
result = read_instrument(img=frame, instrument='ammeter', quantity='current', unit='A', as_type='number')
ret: 3.5 A
